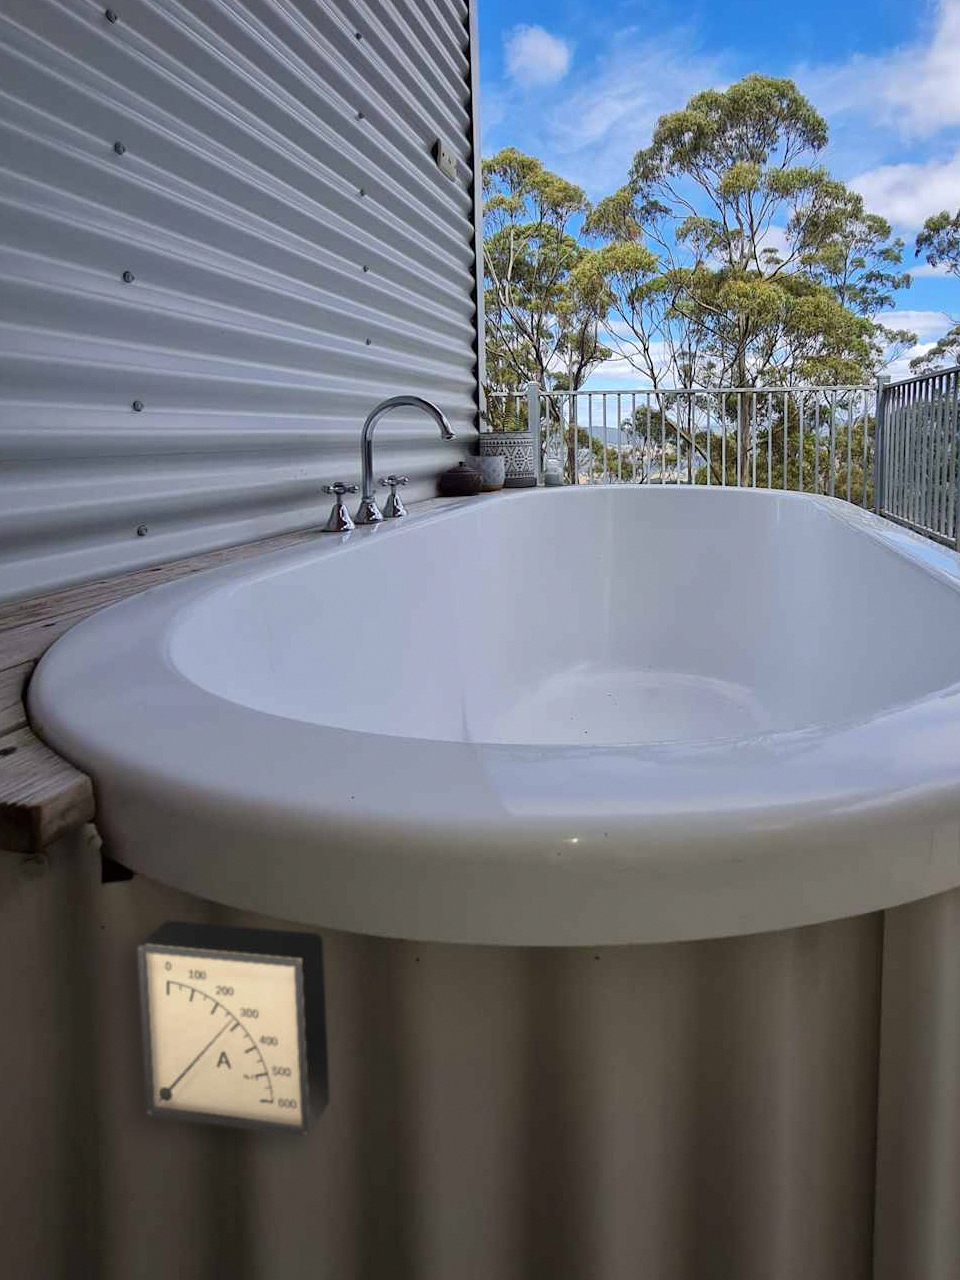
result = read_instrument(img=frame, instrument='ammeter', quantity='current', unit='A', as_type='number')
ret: 275 A
